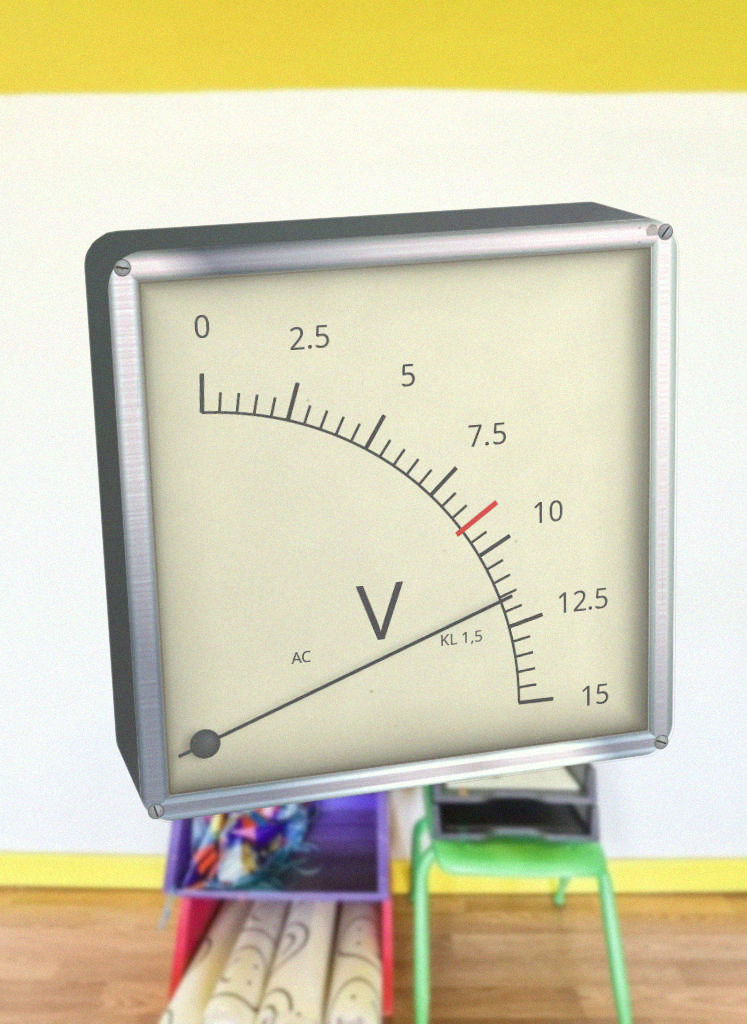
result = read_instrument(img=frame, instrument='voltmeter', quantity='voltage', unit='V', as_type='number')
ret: 11.5 V
